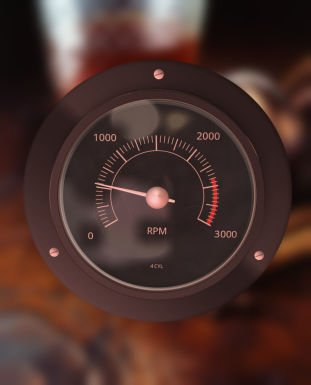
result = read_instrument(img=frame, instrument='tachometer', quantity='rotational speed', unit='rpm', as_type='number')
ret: 550 rpm
